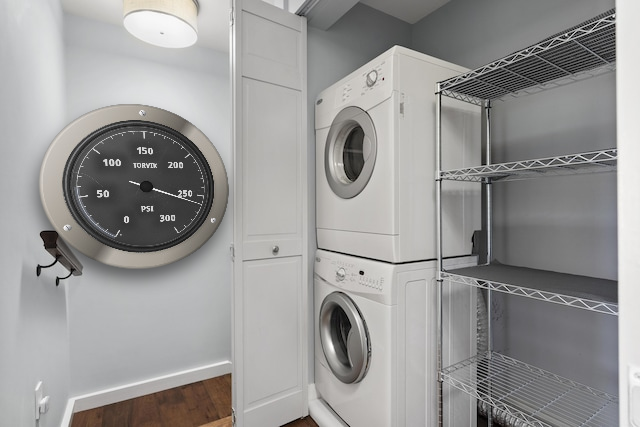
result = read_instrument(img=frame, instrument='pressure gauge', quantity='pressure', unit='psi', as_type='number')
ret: 260 psi
